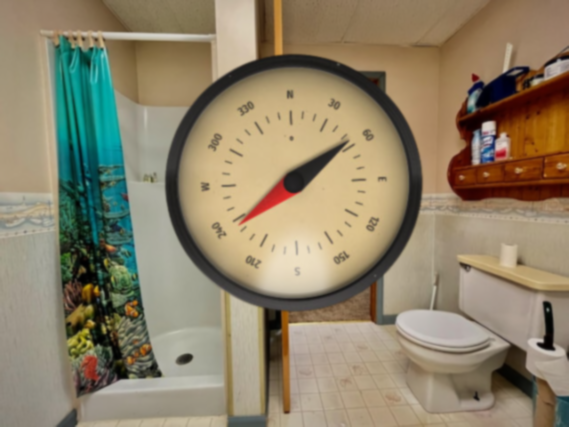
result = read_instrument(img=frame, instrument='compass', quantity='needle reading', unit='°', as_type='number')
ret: 235 °
